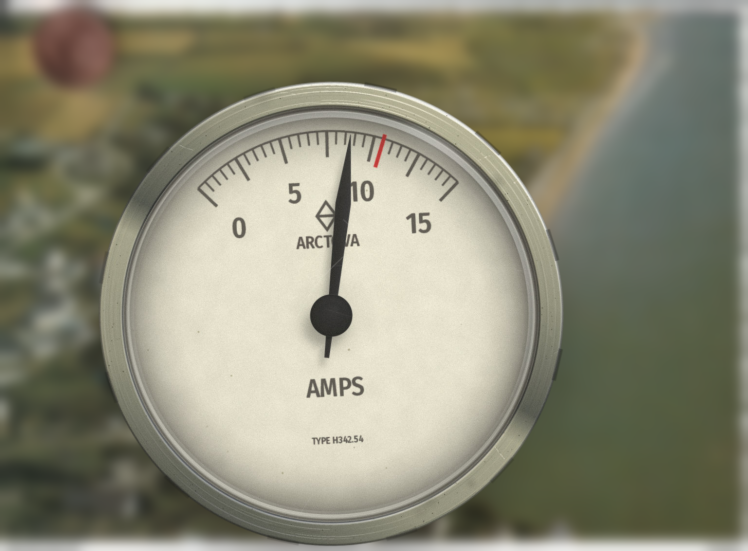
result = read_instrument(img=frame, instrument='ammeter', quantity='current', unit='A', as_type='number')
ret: 8.75 A
